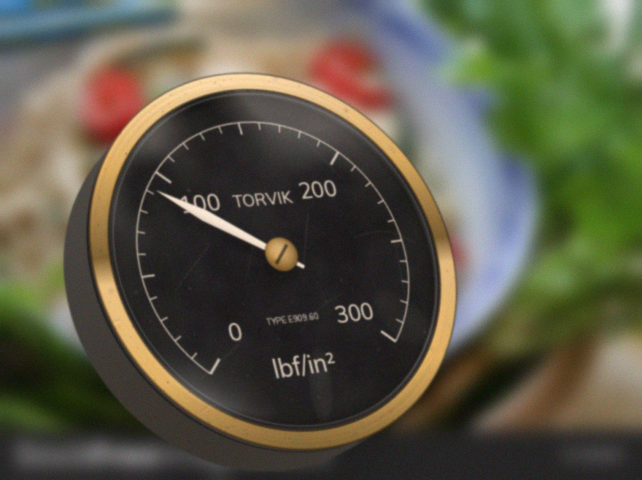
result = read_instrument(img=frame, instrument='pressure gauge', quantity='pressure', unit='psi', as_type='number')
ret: 90 psi
